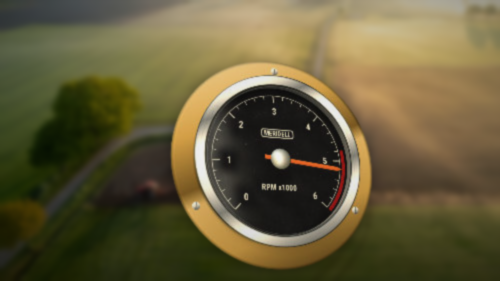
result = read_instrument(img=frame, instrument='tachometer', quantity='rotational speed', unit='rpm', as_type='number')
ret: 5200 rpm
